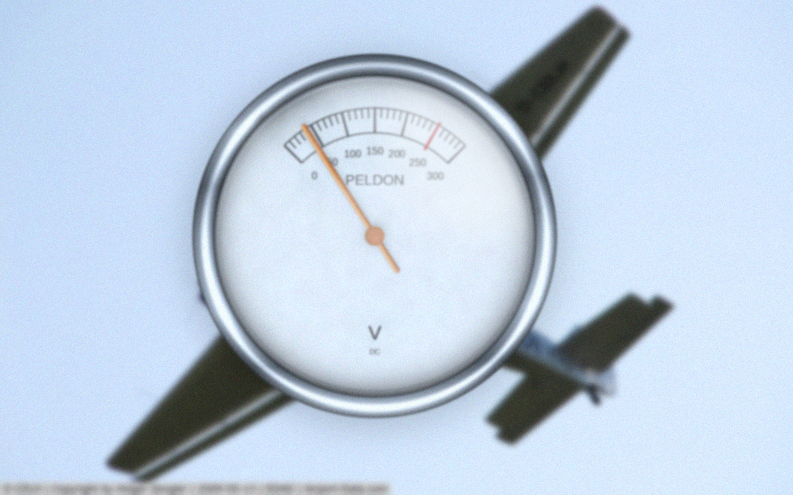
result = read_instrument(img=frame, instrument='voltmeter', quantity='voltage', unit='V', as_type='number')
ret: 40 V
